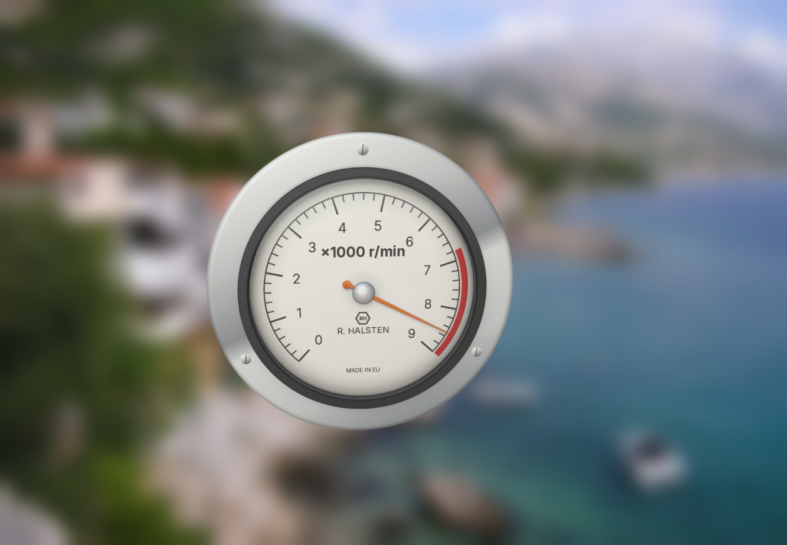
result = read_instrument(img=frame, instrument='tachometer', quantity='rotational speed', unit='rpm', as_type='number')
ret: 8500 rpm
